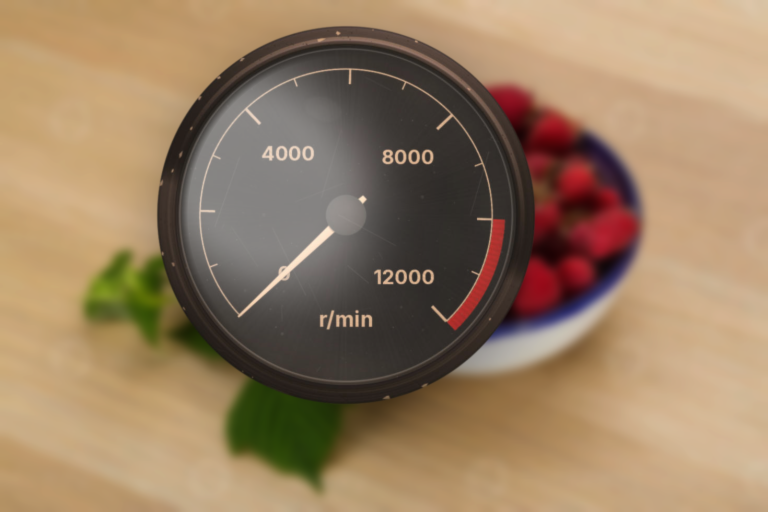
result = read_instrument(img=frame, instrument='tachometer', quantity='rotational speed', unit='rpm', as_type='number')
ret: 0 rpm
